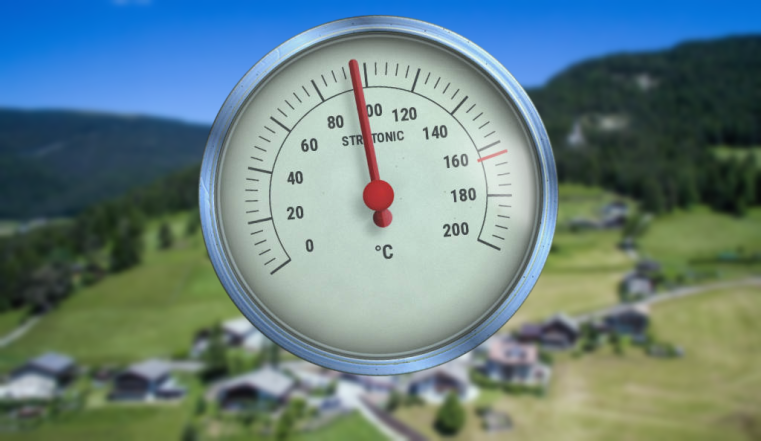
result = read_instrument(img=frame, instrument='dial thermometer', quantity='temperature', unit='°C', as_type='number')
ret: 96 °C
